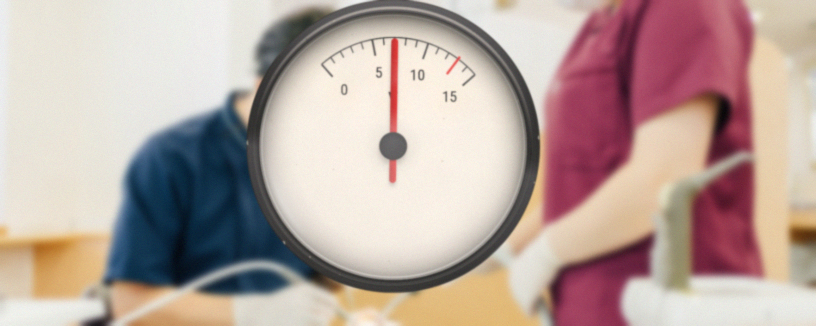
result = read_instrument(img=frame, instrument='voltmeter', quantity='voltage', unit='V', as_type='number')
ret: 7 V
